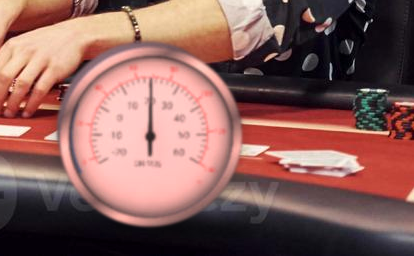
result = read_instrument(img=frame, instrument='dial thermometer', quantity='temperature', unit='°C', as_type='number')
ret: 20 °C
